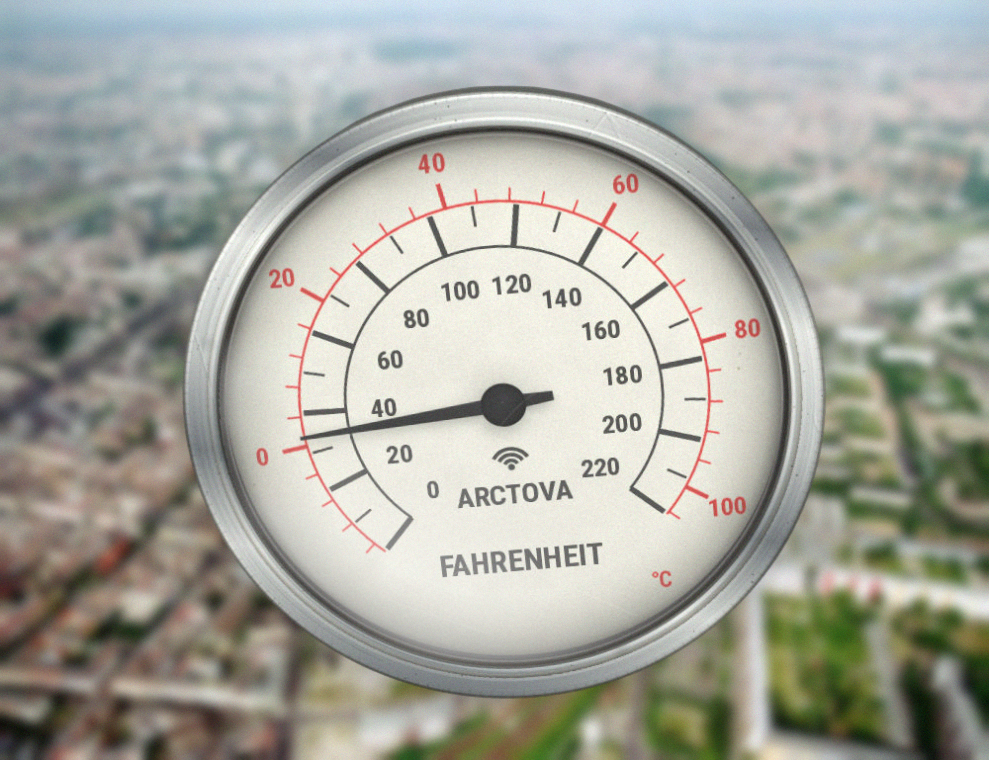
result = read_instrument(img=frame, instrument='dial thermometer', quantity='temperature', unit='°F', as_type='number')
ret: 35 °F
